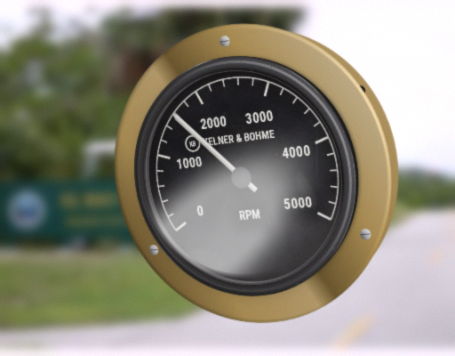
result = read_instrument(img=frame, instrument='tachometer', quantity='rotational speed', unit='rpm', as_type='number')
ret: 1600 rpm
